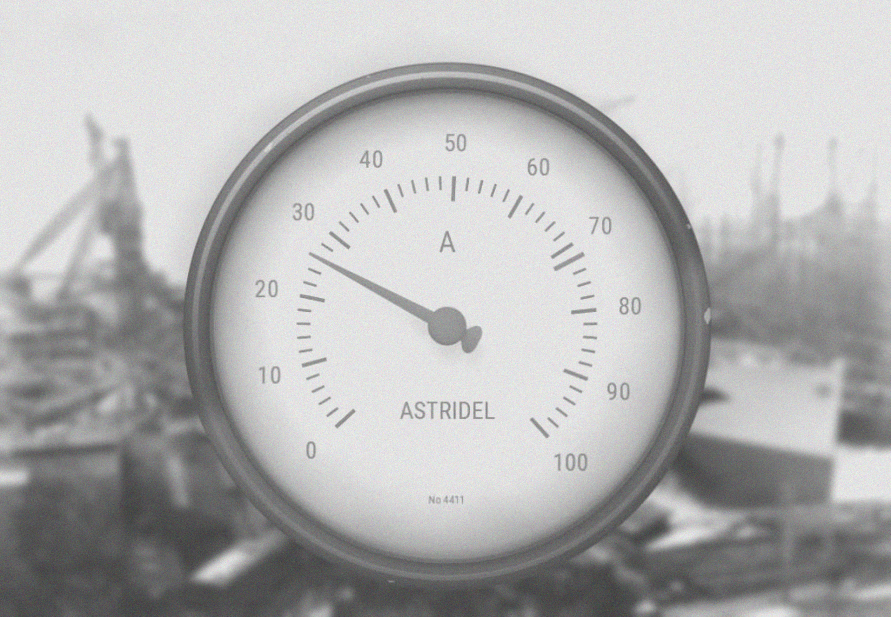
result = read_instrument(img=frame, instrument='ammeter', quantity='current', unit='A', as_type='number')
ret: 26 A
